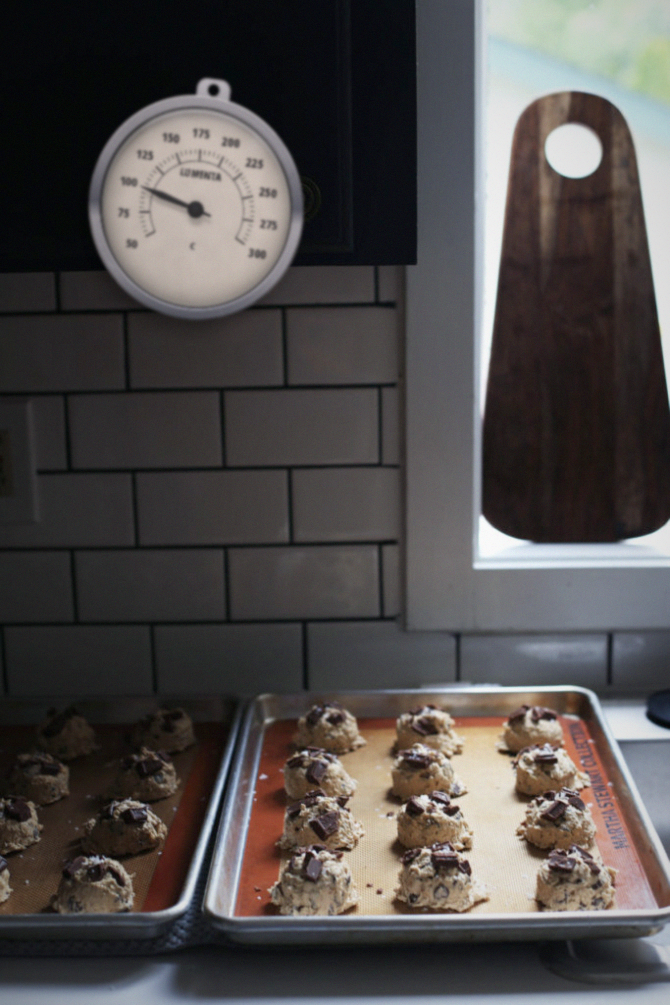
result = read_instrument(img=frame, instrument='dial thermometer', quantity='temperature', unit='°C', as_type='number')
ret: 100 °C
